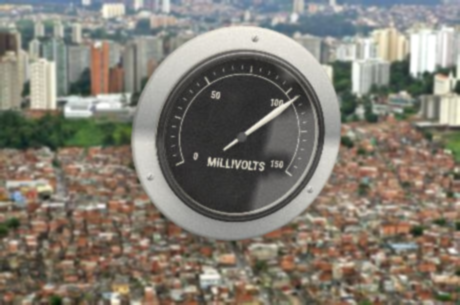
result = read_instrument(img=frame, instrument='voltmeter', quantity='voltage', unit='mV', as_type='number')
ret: 105 mV
